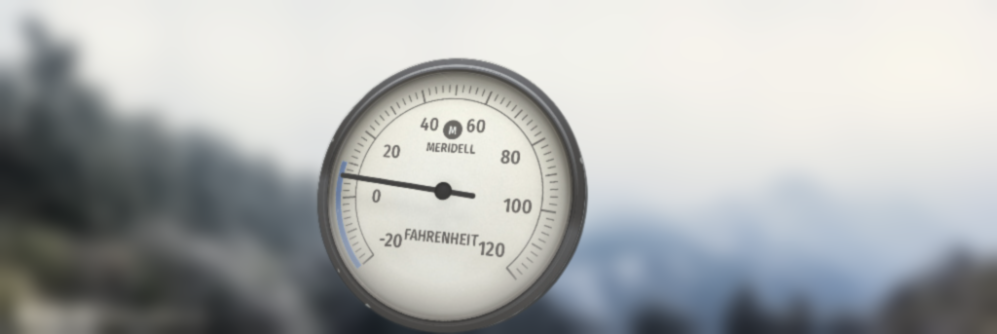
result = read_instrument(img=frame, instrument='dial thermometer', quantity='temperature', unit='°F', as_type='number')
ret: 6 °F
